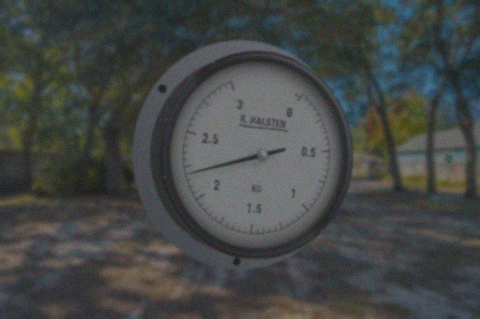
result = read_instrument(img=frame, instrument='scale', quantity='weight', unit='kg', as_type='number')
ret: 2.2 kg
